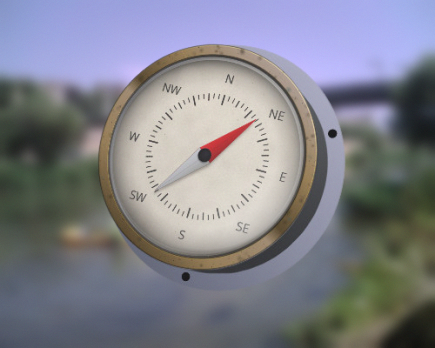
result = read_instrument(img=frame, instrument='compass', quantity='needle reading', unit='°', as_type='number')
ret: 40 °
